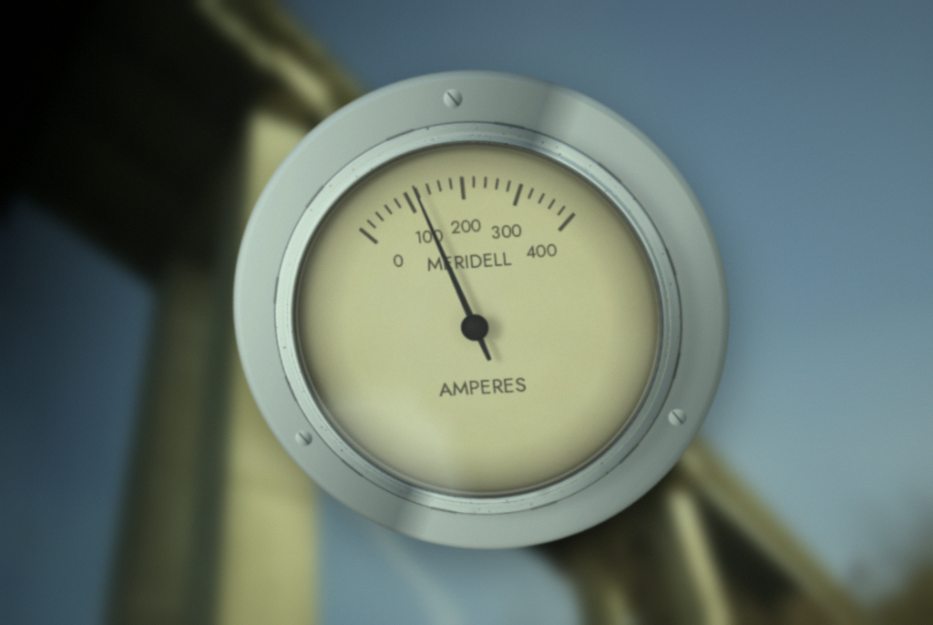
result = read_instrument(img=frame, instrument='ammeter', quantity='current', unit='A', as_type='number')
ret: 120 A
